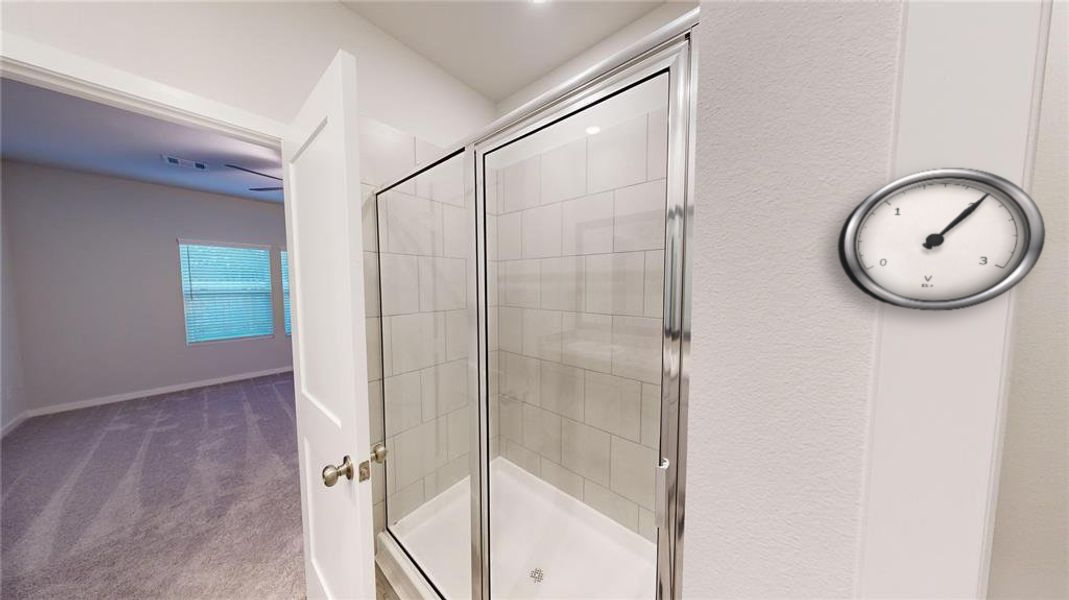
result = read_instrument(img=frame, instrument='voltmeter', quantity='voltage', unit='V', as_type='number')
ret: 2 V
